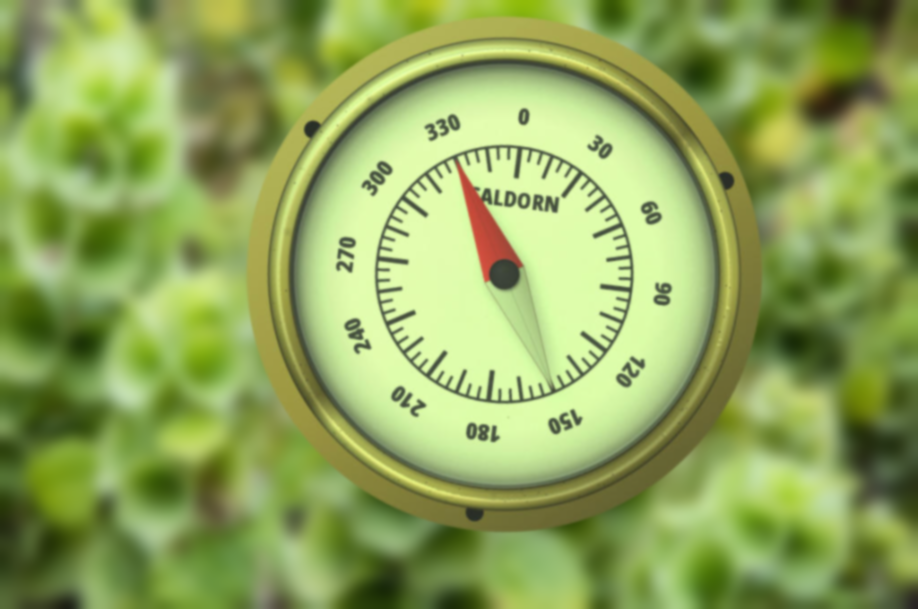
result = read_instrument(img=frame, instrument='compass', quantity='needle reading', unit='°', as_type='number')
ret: 330 °
